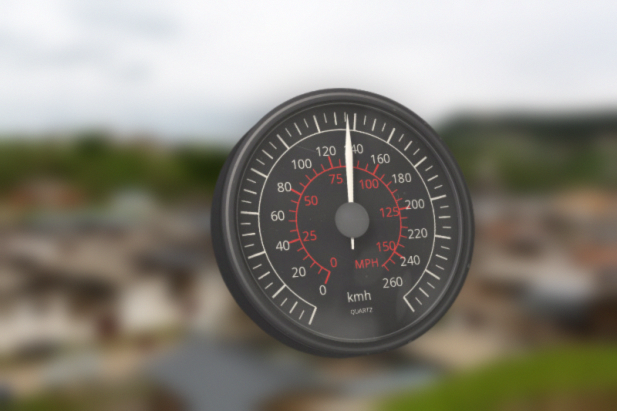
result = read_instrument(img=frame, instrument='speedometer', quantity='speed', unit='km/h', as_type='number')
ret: 135 km/h
